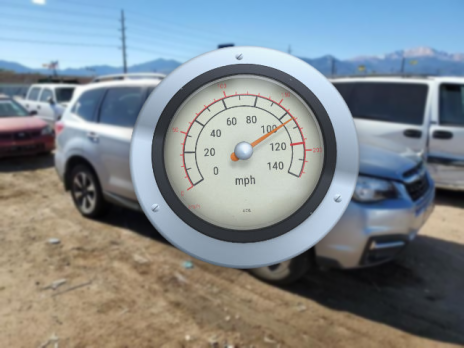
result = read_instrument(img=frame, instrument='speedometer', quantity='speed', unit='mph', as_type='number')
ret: 105 mph
